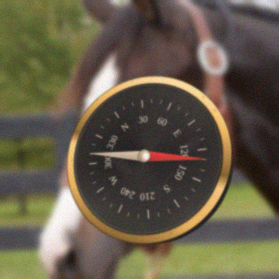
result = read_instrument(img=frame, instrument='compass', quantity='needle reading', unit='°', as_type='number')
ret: 130 °
